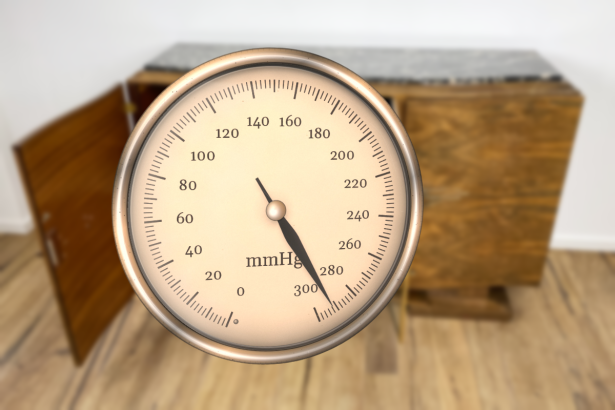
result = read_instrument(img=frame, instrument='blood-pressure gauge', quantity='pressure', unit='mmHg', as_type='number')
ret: 292 mmHg
